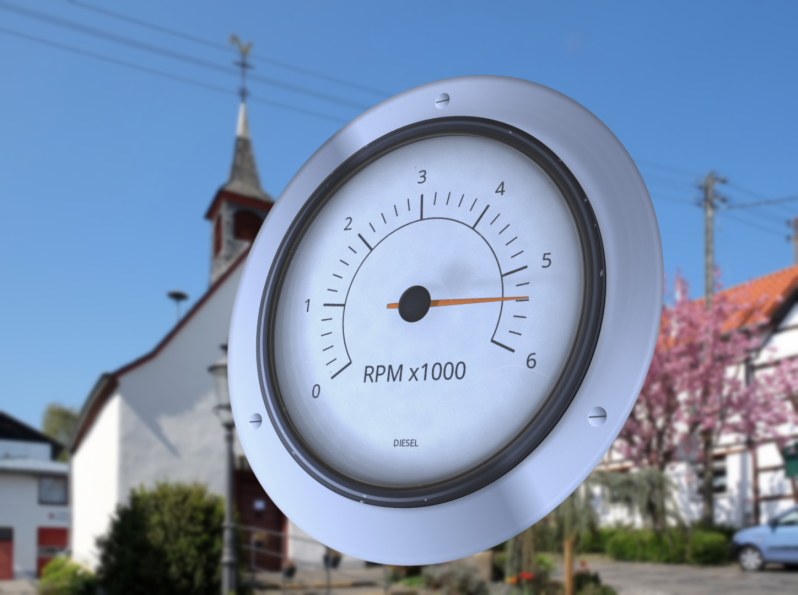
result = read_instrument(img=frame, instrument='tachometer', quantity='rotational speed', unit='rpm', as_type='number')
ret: 5400 rpm
